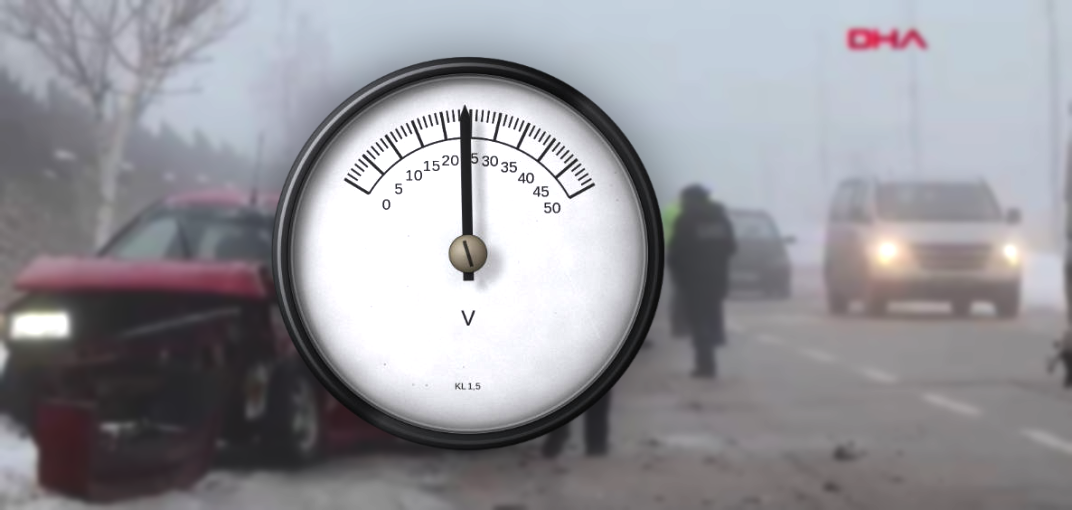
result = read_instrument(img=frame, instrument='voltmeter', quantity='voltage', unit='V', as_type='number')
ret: 24 V
